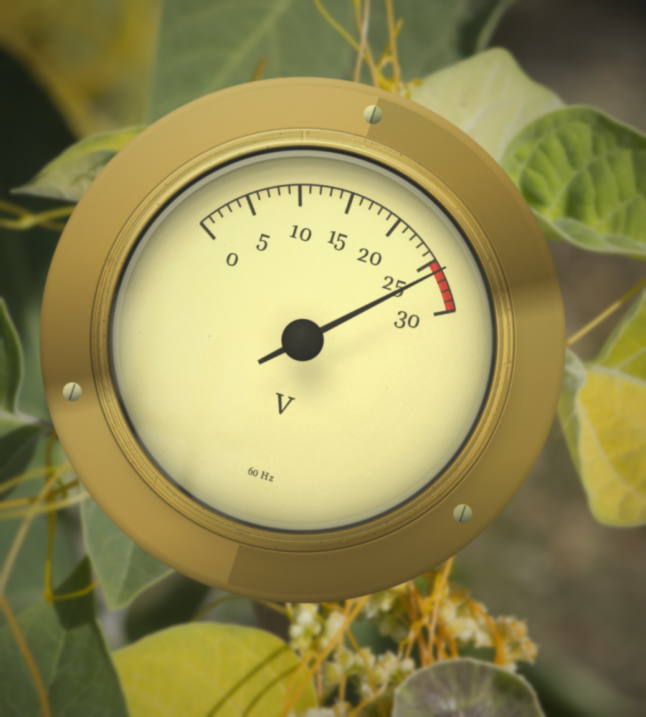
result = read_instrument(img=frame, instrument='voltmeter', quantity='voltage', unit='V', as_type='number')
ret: 26 V
